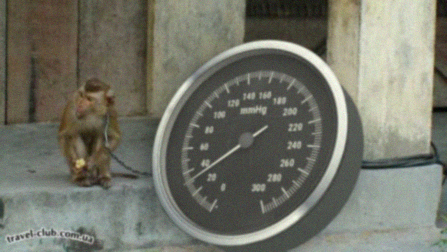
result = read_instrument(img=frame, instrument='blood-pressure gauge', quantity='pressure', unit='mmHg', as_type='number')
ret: 30 mmHg
